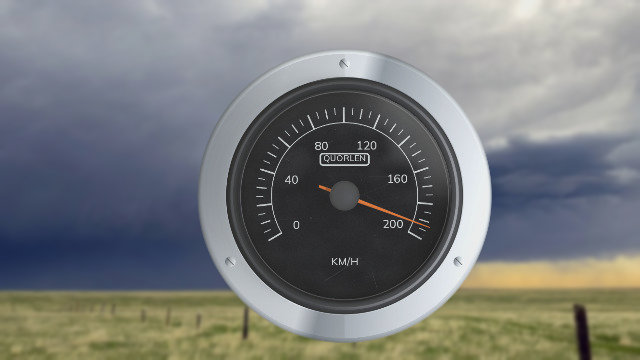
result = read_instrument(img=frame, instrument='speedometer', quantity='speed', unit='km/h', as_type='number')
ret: 192.5 km/h
